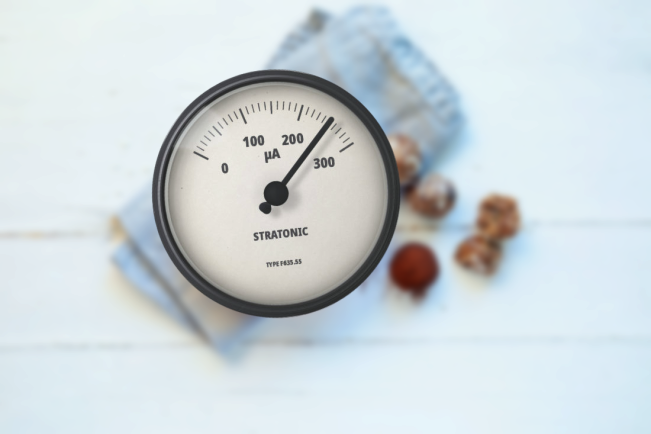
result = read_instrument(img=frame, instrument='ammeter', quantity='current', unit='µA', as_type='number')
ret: 250 µA
